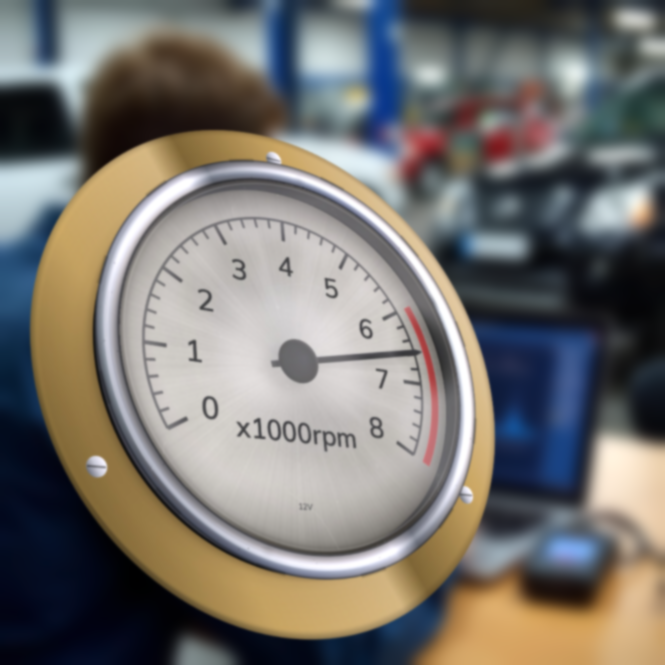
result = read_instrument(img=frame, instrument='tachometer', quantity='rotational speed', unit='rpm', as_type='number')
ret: 6600 rpm
